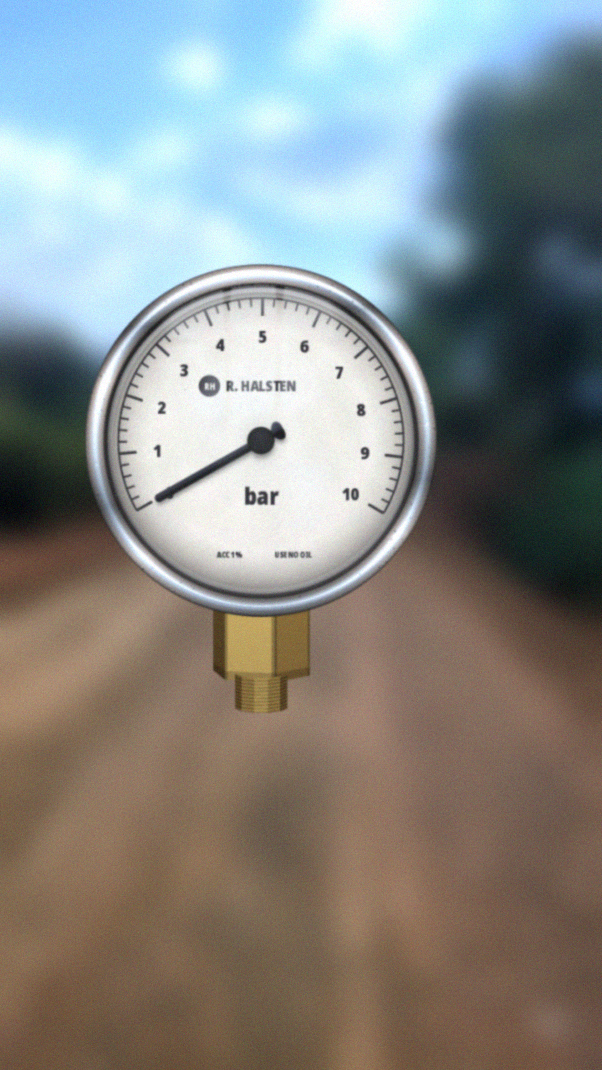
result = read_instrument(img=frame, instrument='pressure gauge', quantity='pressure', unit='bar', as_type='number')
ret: 0 bar
